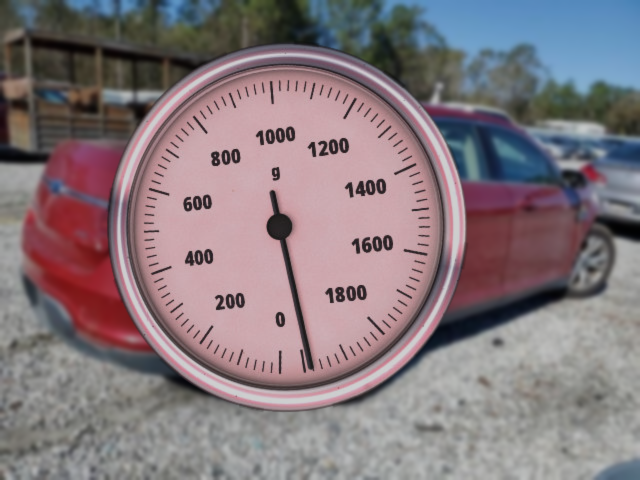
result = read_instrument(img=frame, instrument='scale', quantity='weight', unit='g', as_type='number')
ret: 1980 g
